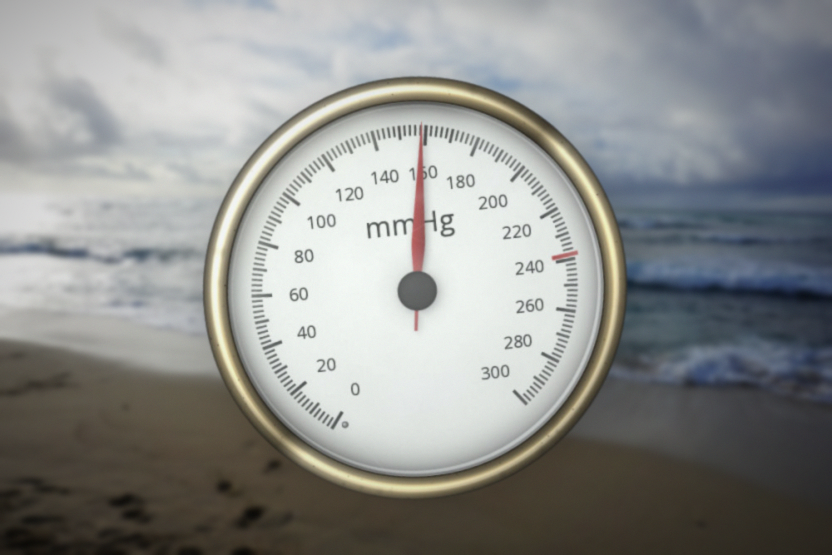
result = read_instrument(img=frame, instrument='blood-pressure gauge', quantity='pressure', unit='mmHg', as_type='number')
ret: 158 mmHg
